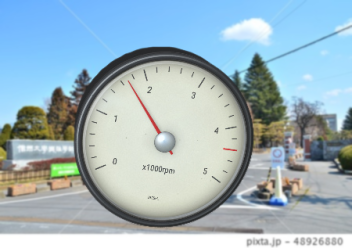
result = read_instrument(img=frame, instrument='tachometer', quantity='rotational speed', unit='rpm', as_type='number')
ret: 1700 rpm
